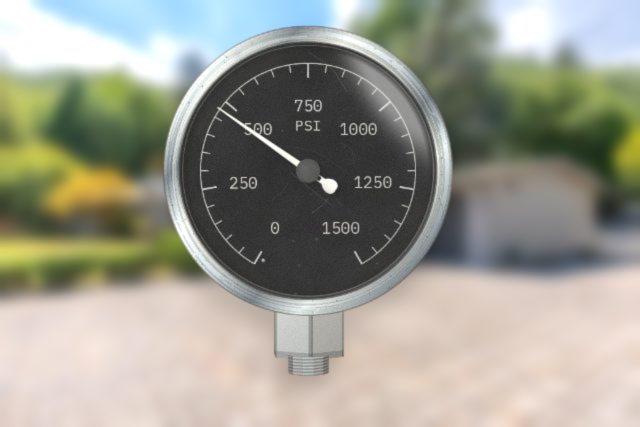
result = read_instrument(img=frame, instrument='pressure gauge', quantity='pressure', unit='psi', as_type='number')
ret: 475 psi
